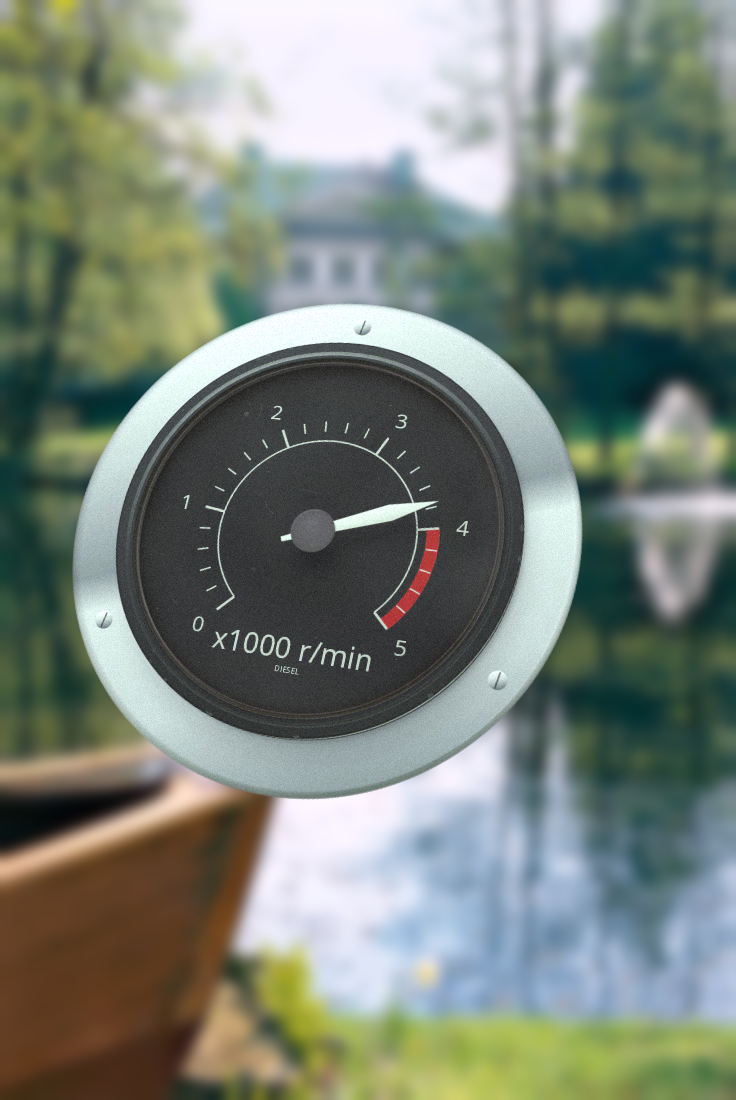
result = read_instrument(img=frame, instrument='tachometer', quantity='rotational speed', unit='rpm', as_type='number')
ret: 3800 rpm
